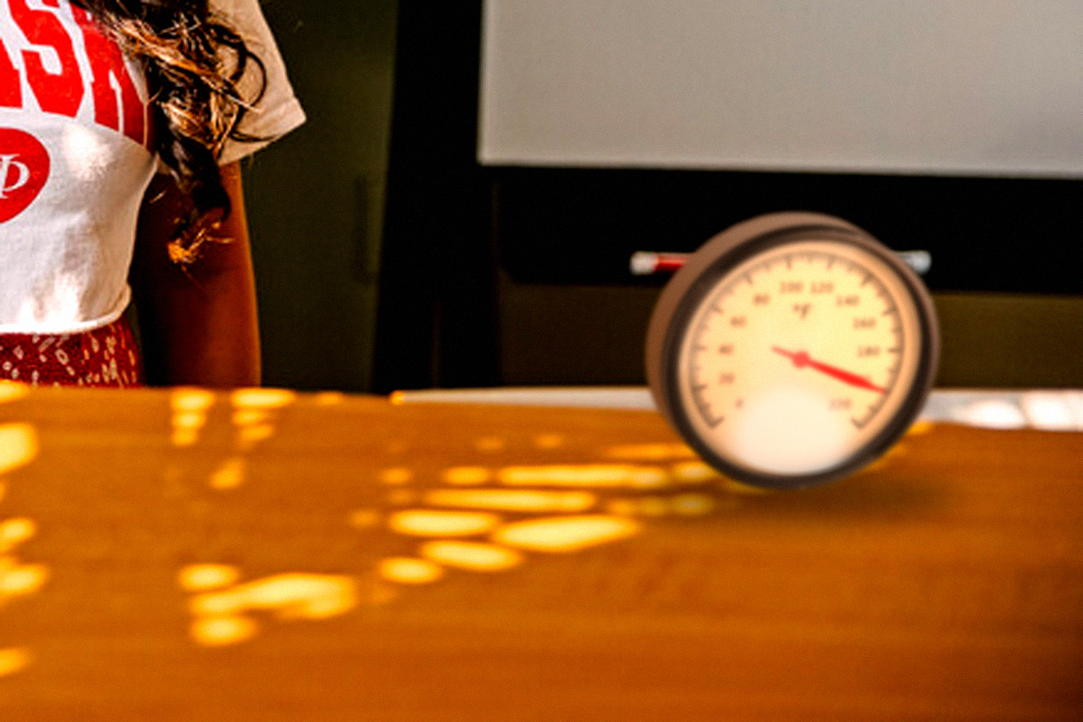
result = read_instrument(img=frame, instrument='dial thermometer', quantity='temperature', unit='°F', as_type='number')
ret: 200 °F
